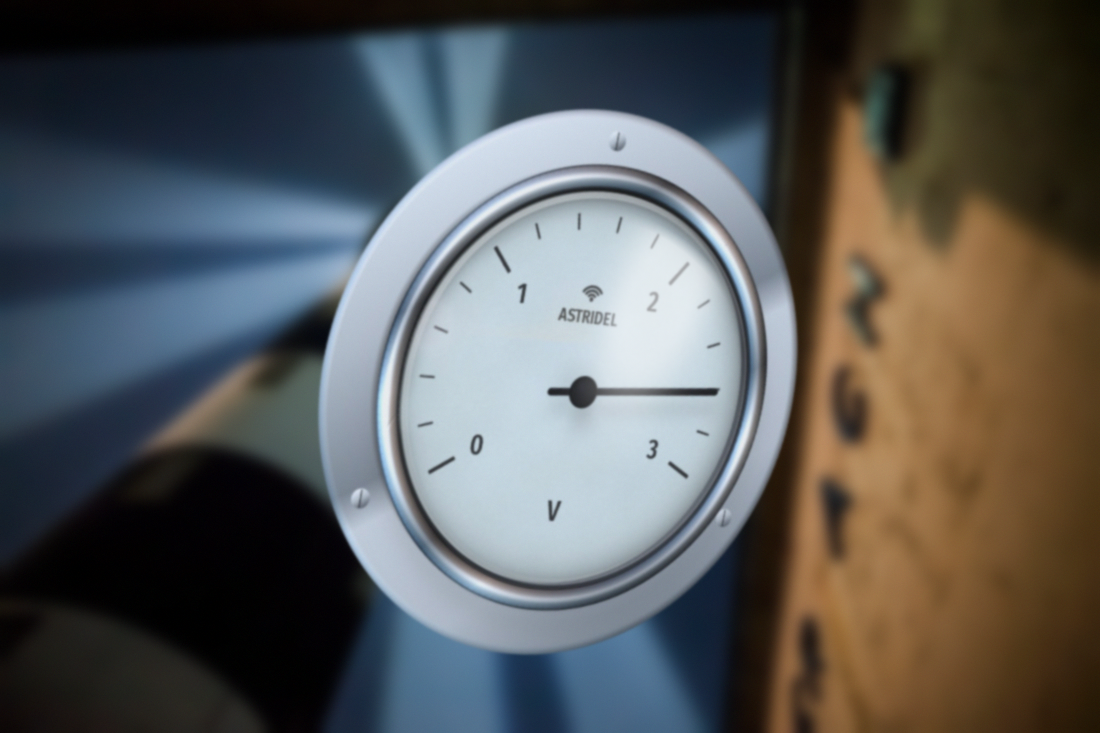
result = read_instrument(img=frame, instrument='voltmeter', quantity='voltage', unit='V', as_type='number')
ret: 2.6 V
